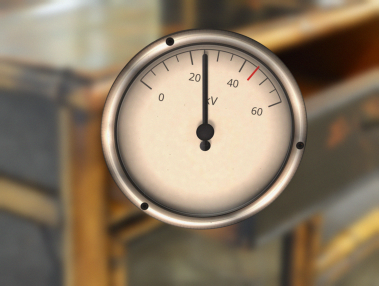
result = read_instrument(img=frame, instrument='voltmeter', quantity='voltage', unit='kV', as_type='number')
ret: 25 kV
